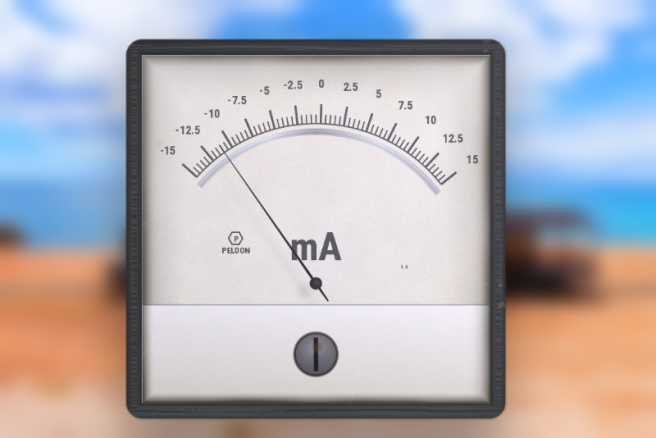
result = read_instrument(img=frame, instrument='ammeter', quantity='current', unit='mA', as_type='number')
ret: -11 mA
